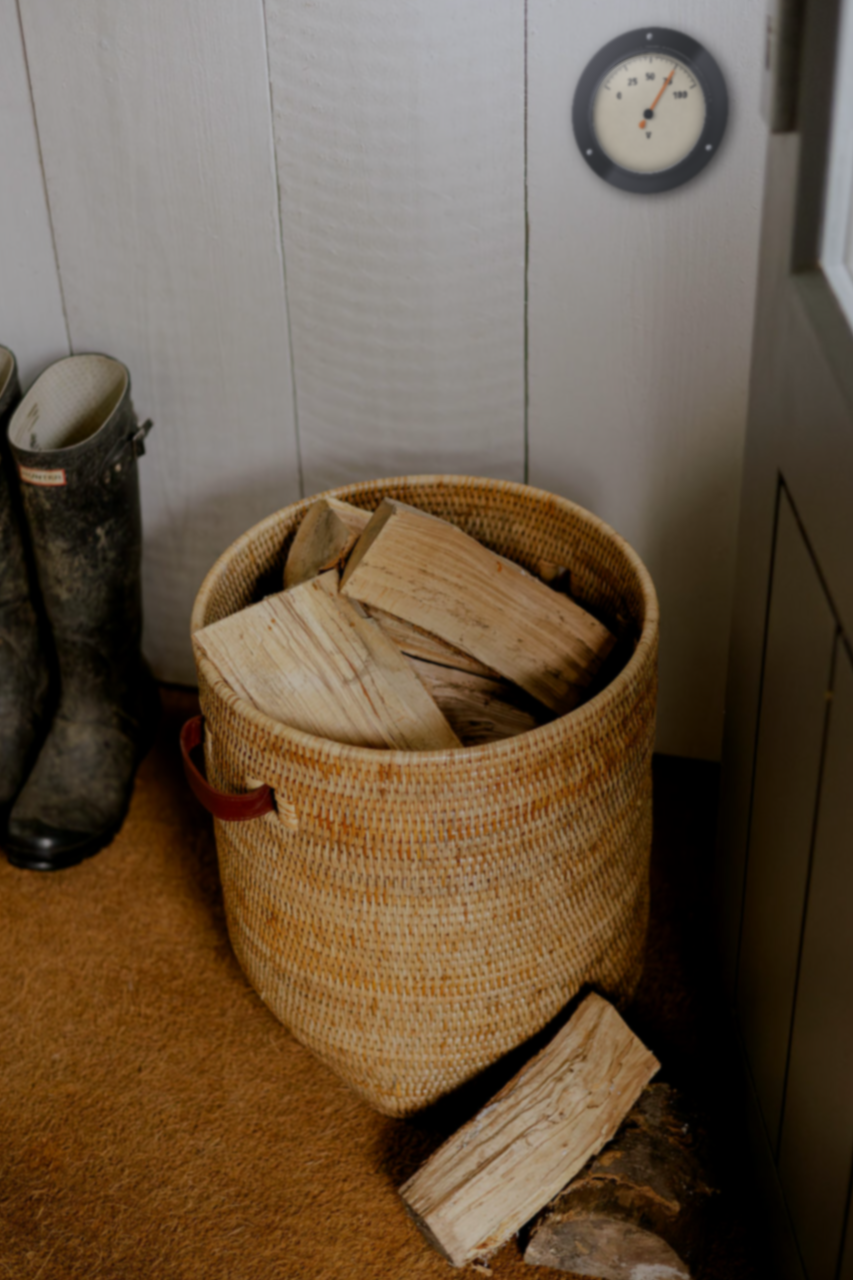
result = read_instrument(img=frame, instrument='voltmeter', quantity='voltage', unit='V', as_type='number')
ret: 75 V
